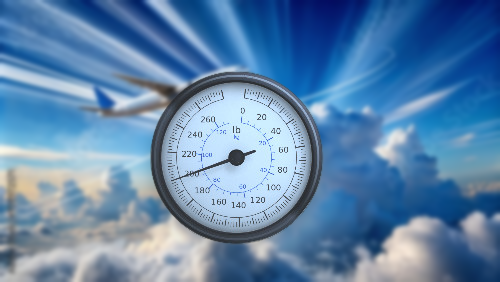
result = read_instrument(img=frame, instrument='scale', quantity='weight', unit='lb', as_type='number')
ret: 200 lb
